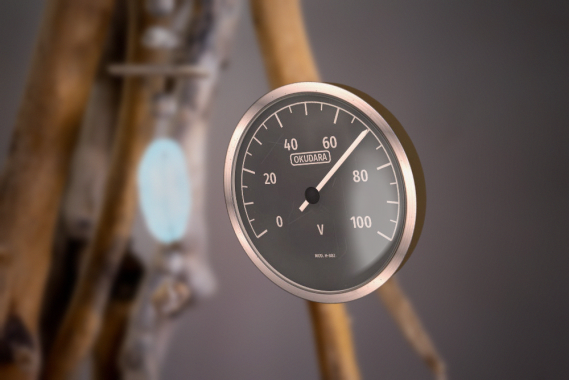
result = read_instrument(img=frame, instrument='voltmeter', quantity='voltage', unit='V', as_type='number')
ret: 70 V
